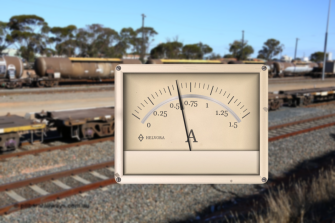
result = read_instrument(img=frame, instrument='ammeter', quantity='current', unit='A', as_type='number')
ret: 0.6 A
